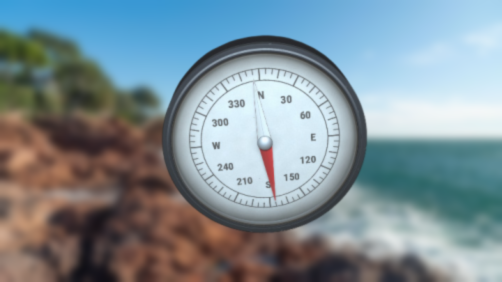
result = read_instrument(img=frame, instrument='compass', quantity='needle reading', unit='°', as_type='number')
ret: 175 °
